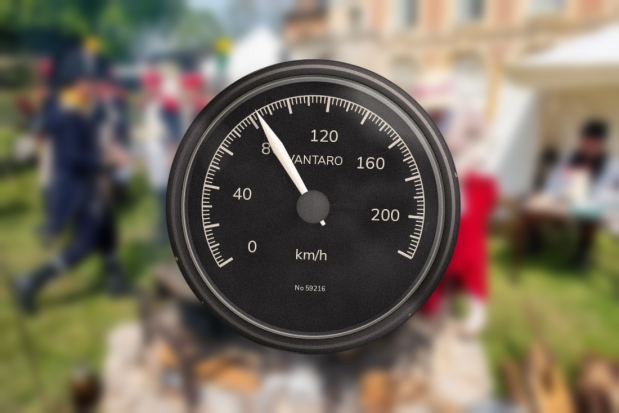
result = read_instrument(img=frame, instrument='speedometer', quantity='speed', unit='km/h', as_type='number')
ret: 84 km/h
